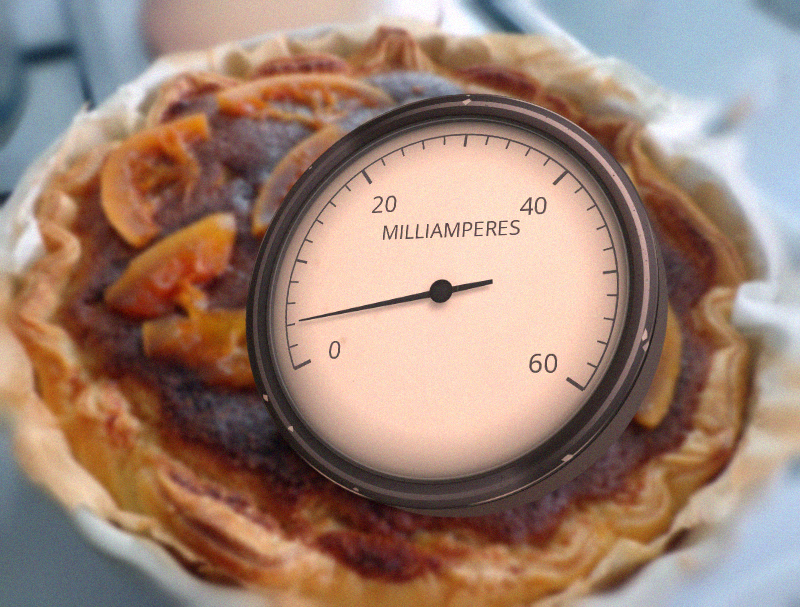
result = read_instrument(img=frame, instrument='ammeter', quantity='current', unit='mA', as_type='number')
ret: 4 mA
